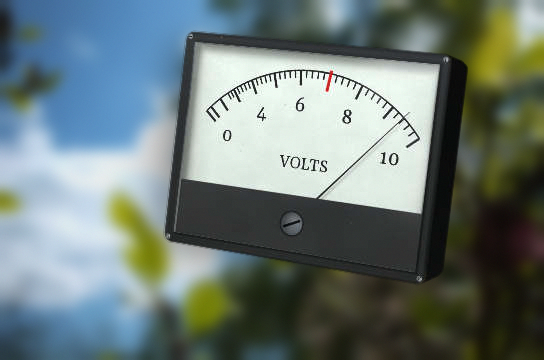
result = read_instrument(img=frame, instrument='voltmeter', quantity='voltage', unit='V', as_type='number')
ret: 9.4 V
